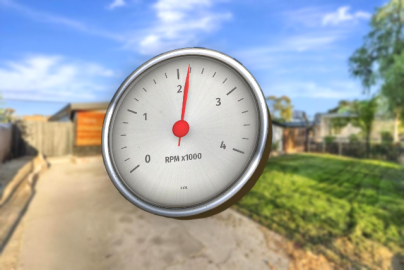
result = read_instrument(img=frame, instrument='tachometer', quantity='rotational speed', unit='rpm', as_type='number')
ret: 2200 rpm
